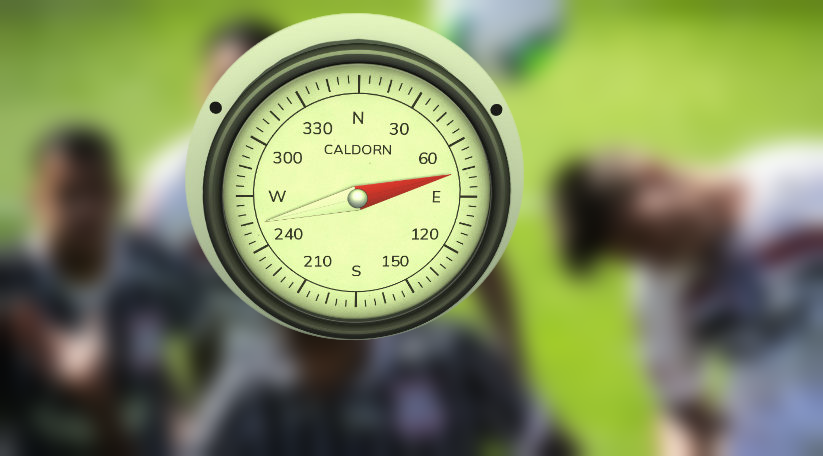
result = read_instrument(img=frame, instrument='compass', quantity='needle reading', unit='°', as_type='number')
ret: 75 °
